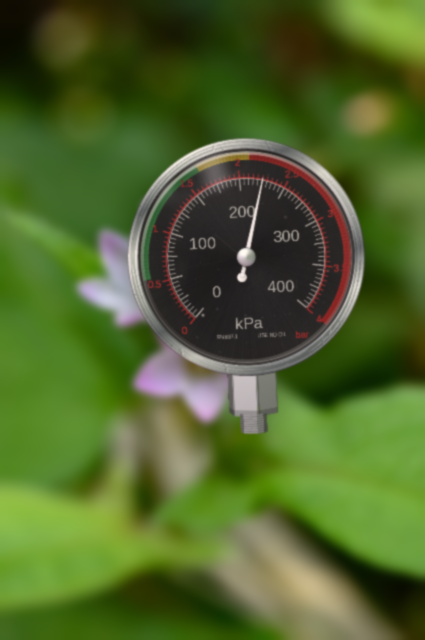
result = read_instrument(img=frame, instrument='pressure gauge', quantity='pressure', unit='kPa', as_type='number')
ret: 225 kPa
